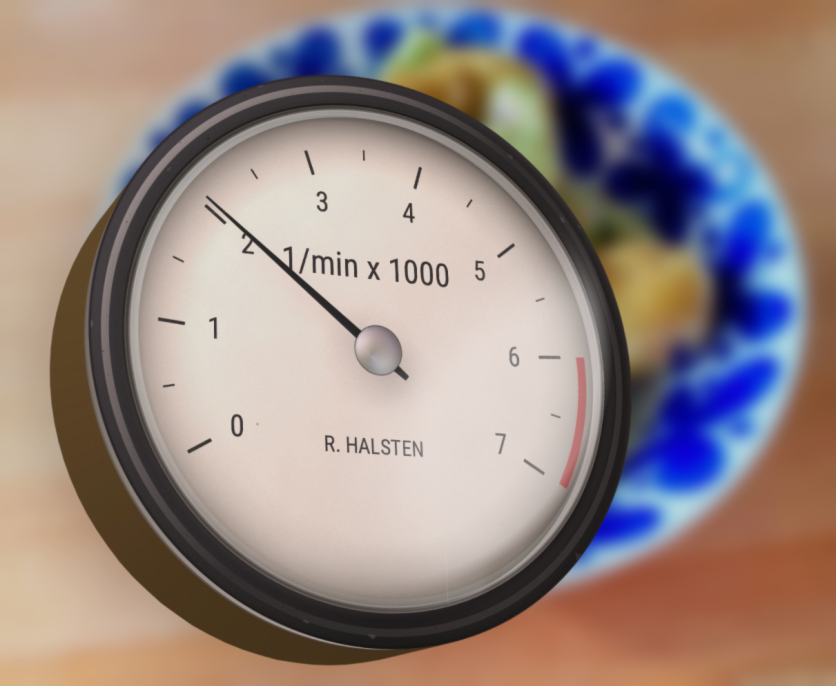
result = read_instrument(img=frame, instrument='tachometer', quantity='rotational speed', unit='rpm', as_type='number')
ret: 2000 rpm
